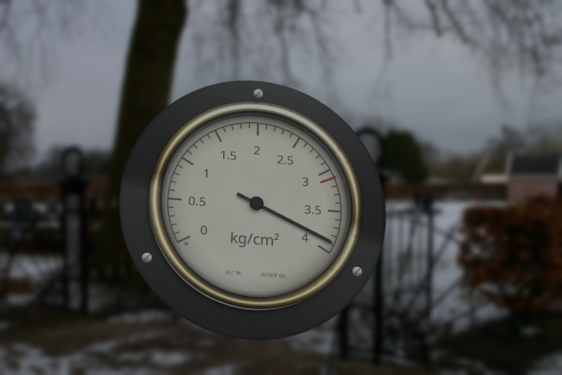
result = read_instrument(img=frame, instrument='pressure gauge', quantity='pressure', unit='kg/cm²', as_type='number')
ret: 3.9 kg/cm²
